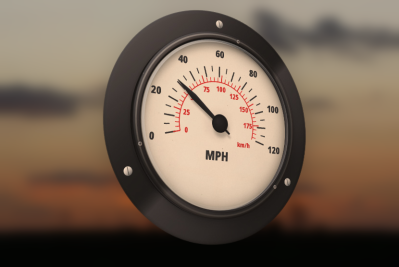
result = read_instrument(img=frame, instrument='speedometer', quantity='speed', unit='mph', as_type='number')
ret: 30 mph
